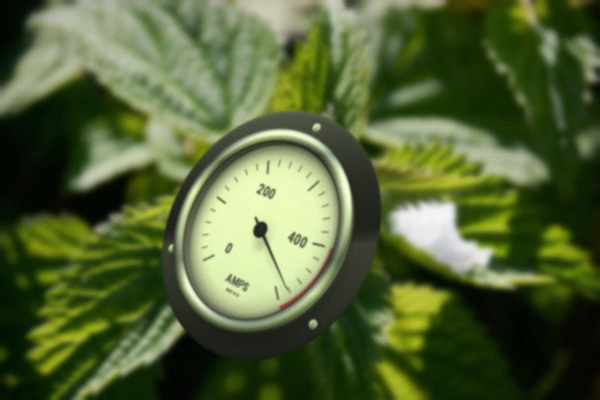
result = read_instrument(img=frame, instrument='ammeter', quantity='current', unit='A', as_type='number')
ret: 480 A
